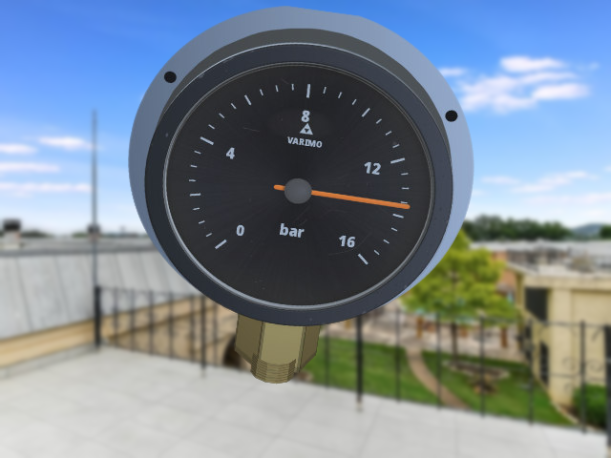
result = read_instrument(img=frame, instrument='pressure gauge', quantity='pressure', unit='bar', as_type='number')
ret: 13.5 bar
